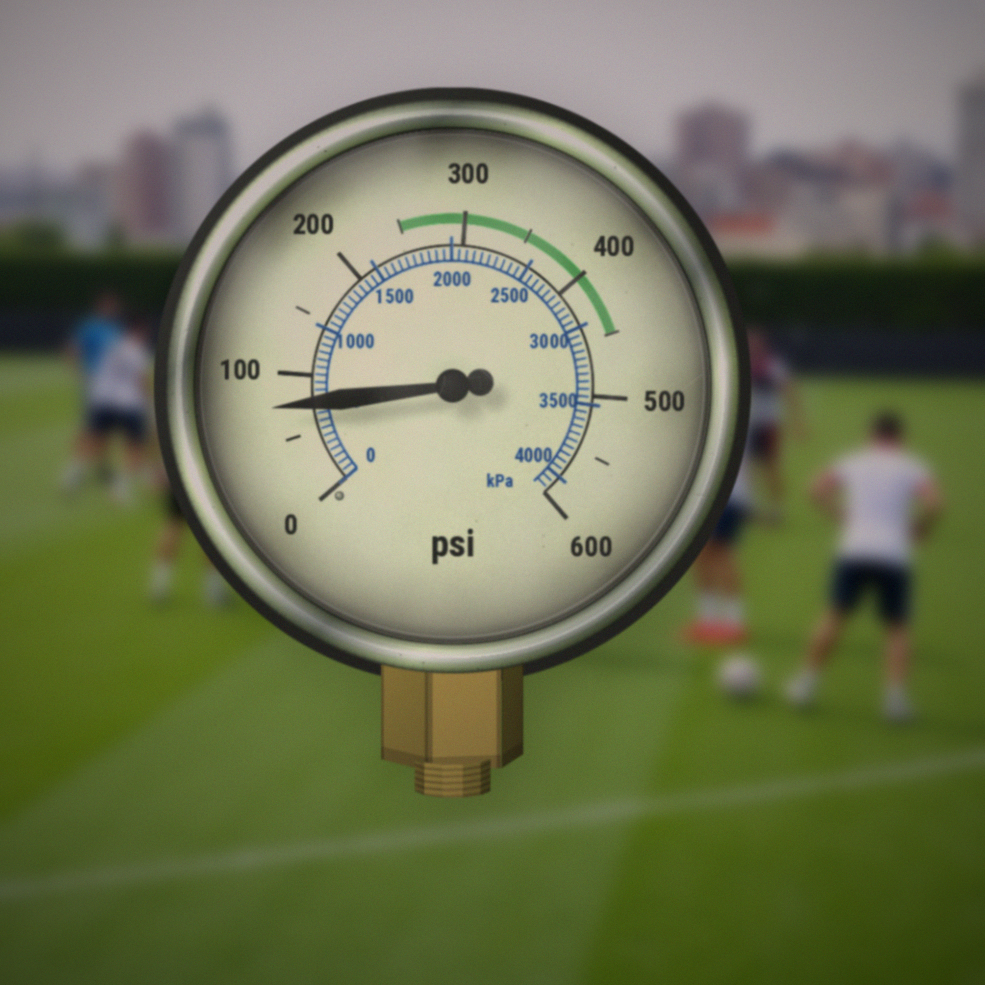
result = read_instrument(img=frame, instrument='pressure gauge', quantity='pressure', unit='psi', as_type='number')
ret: 75 psi
